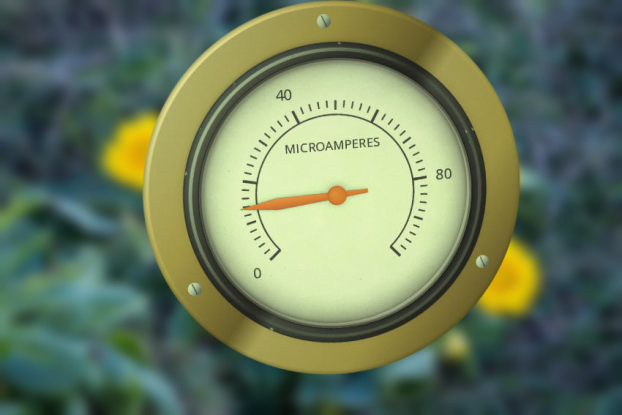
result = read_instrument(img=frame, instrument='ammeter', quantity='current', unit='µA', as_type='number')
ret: 14 µA
